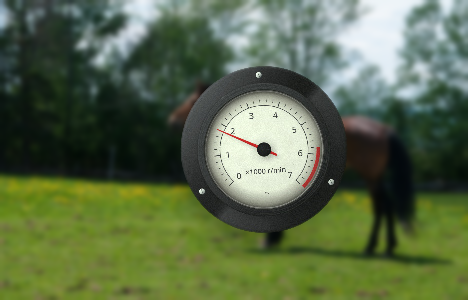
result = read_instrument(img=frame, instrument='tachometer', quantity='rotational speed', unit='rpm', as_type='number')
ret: 1800 rpm
